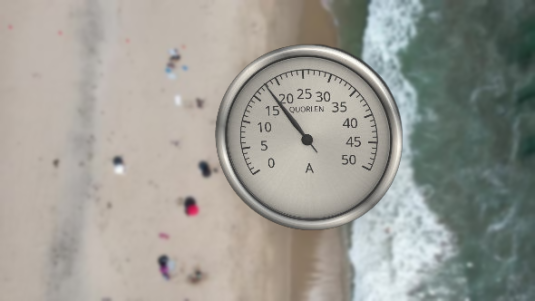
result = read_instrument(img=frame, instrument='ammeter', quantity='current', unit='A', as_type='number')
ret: 18 A
